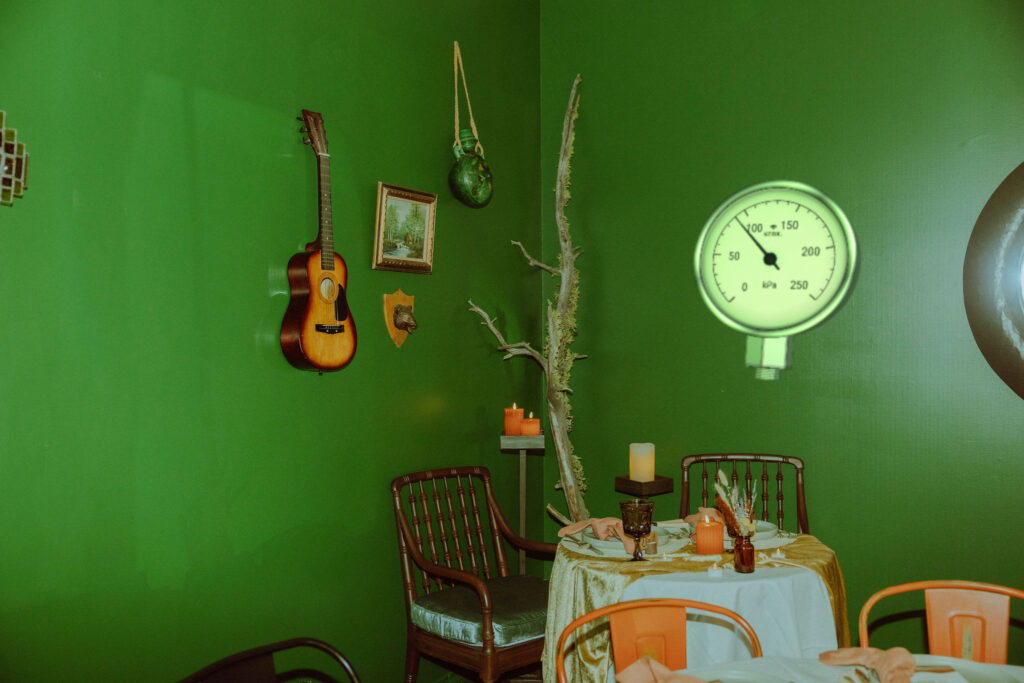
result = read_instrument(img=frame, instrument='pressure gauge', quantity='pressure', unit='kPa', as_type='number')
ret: 90 kPa
